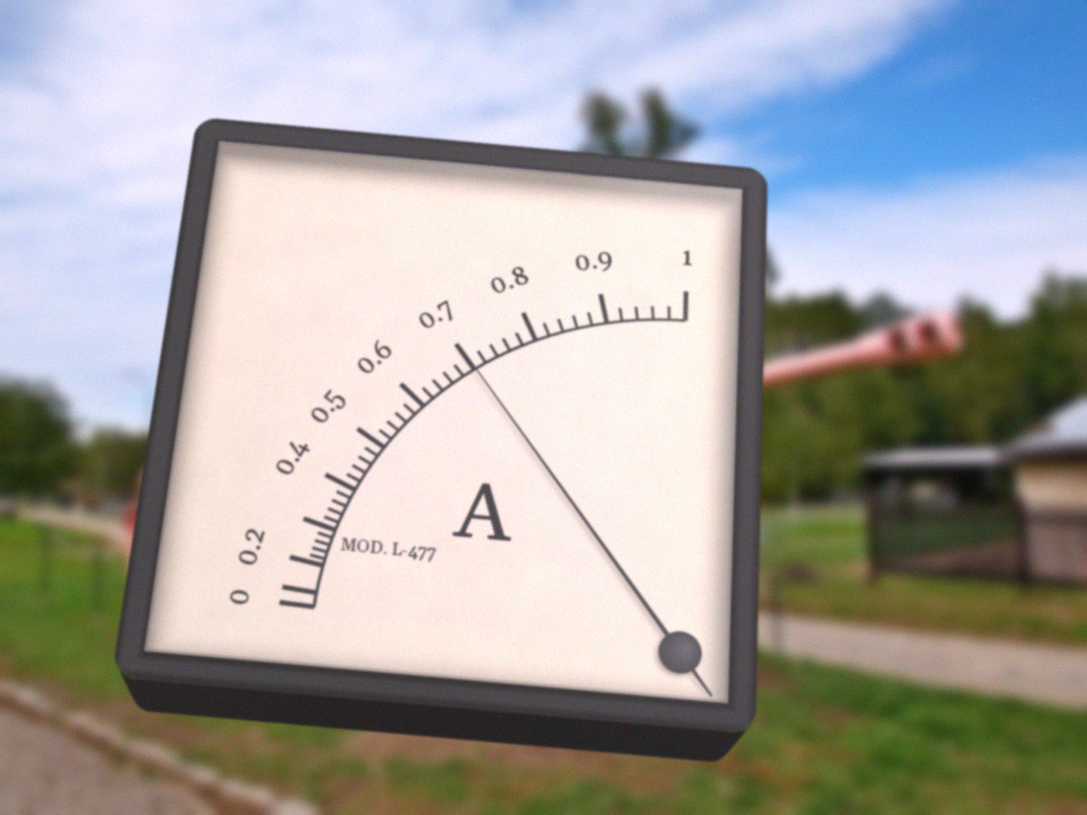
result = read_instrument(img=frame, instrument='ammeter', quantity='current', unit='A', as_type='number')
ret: 0.7 A
